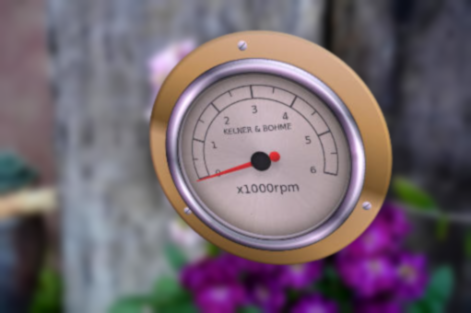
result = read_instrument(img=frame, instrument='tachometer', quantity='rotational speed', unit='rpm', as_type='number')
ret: 0 rpm
